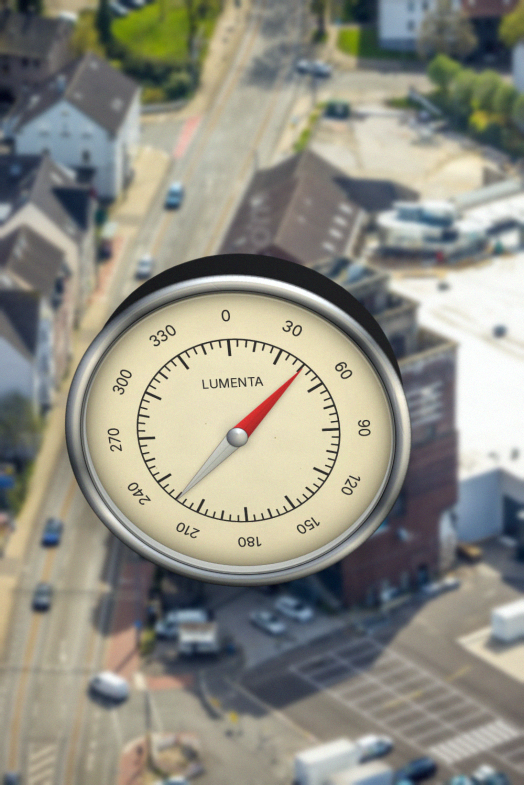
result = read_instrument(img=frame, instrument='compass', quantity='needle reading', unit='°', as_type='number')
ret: 45 °
